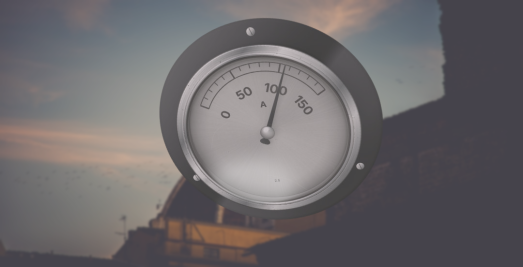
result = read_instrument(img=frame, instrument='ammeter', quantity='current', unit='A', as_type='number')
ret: 105 A
